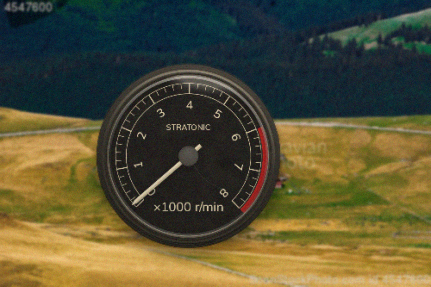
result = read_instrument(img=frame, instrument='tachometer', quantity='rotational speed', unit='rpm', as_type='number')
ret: 100 rpm
